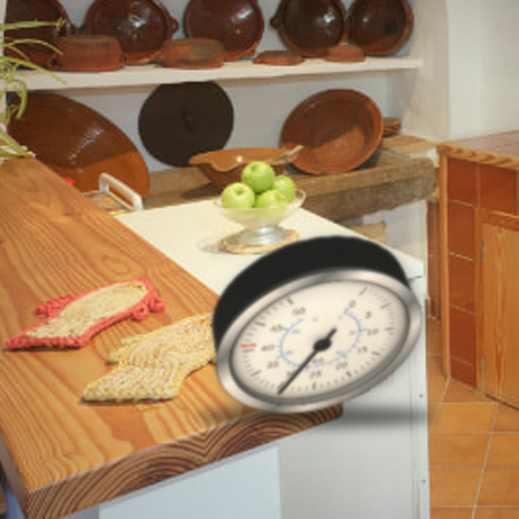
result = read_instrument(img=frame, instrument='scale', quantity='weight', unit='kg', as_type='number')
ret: 30 kg
